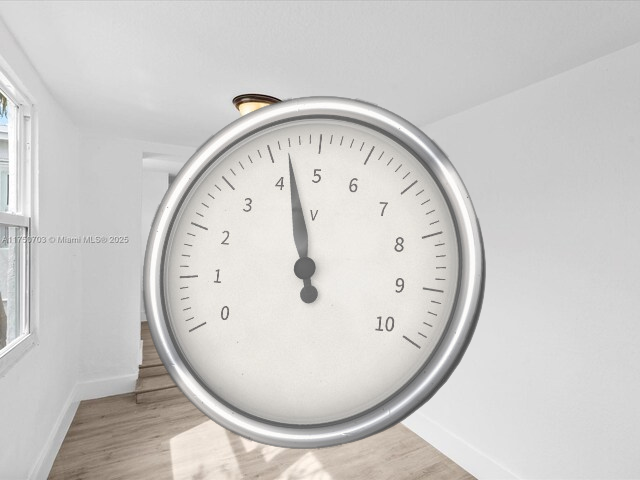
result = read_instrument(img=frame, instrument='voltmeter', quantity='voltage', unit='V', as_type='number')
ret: 4.4 V
